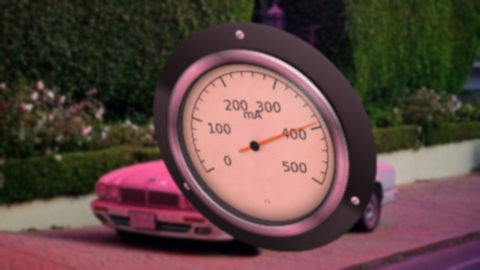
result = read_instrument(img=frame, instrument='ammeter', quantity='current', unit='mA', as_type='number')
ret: 390 mA
